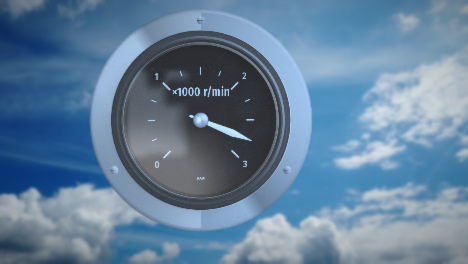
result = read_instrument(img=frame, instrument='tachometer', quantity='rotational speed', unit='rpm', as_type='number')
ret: 2750 rpm
